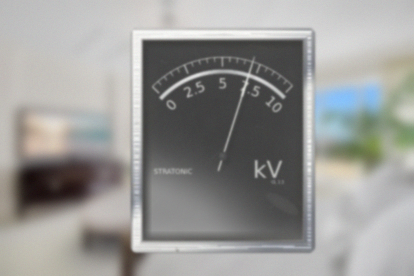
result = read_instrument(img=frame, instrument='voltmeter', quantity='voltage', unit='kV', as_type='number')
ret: 7 kV
